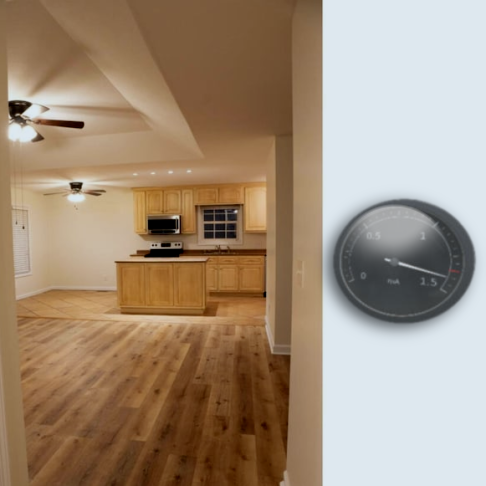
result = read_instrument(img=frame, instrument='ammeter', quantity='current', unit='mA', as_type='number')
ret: 1.4 mA
